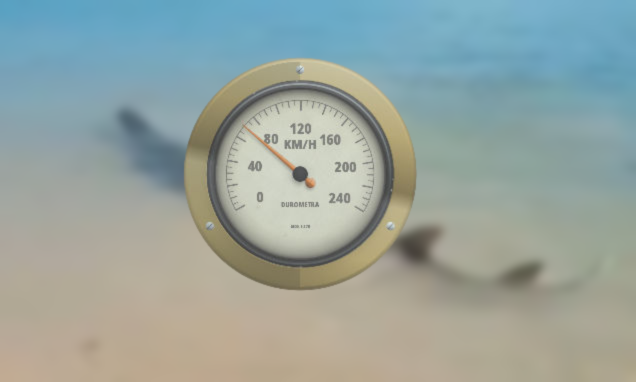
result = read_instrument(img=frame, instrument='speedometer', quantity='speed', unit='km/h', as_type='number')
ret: 70 km/h
